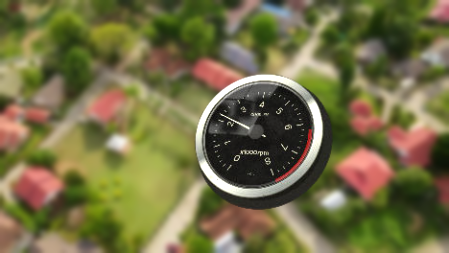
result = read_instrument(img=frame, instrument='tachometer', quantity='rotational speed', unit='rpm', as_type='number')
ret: 2200 rpm
